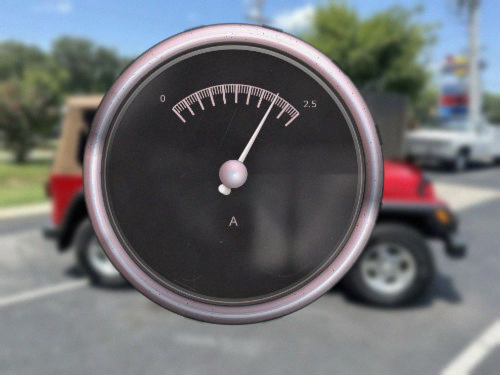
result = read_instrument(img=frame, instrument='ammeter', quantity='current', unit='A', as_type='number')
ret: 2 A
